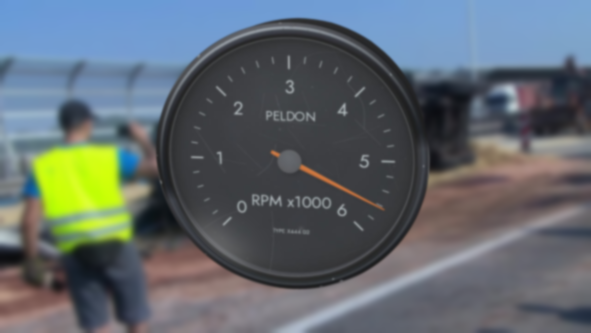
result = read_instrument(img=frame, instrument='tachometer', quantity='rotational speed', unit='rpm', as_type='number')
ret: 5600 rpm
